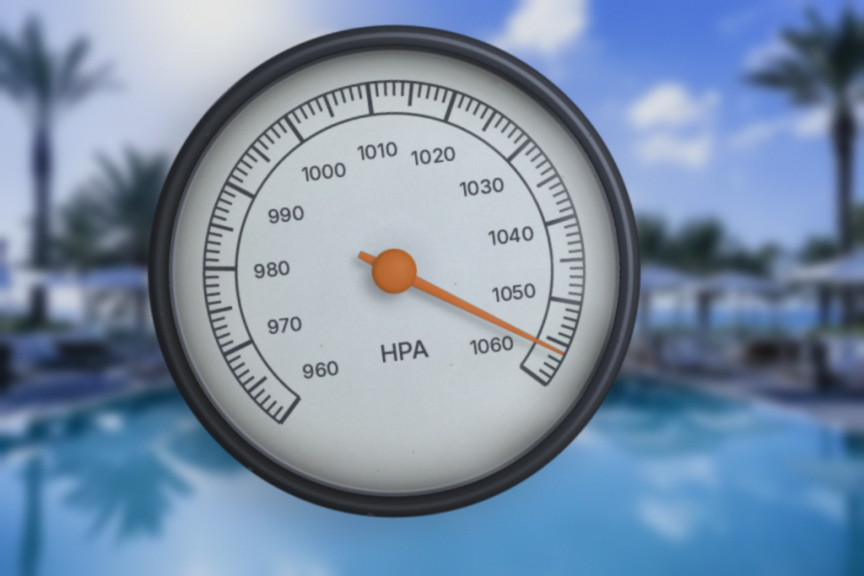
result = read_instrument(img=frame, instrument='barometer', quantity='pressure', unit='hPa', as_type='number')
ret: 1056 hPa
